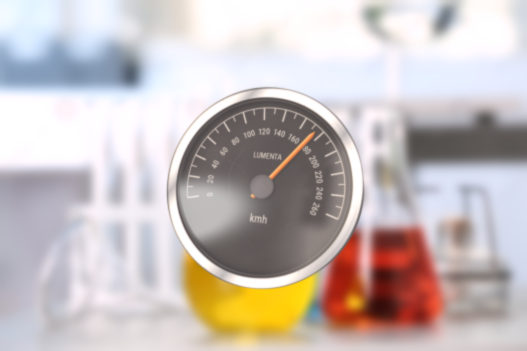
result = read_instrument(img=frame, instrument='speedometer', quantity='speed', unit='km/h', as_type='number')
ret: 175 km/h
